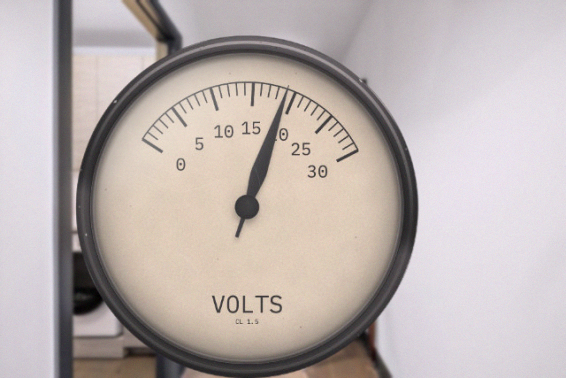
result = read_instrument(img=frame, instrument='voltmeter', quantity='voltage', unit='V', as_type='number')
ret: 19 V
